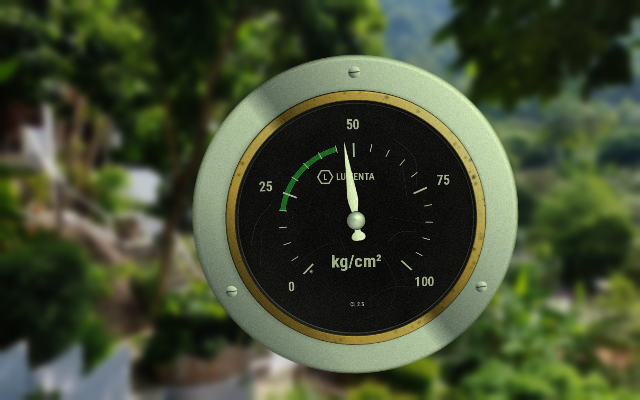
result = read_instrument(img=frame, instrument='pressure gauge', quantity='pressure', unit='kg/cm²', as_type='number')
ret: 47.5 kg/cm²
